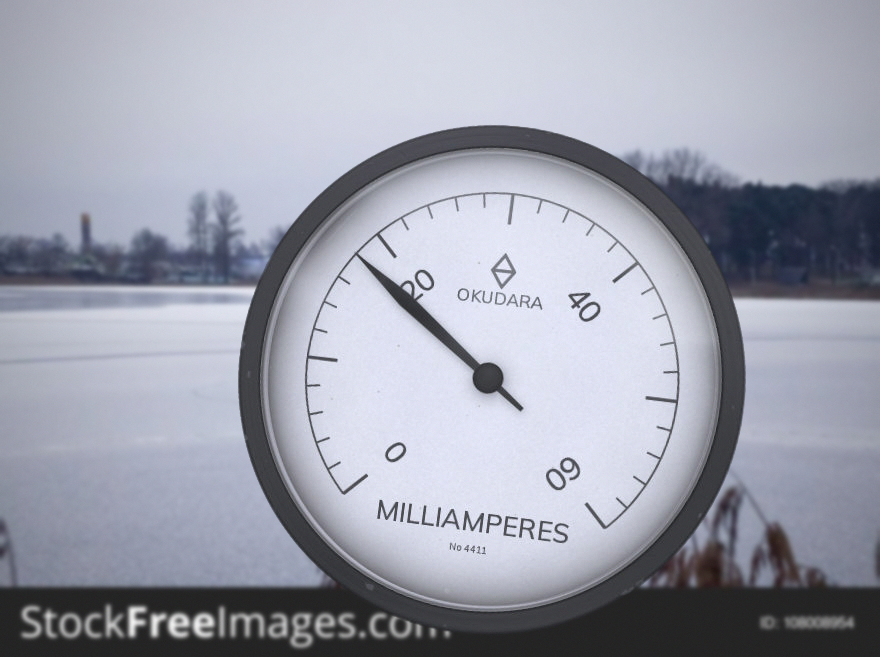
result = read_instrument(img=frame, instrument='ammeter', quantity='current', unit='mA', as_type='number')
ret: 18 mA
